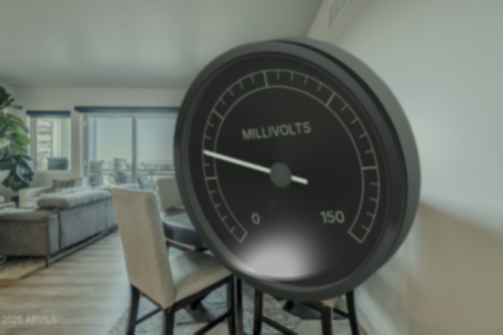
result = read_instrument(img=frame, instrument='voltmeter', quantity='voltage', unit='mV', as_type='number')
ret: 35 mV
